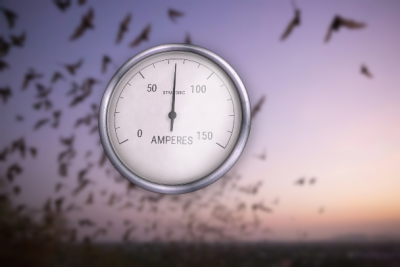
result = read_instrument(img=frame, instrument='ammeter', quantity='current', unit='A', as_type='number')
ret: 75 A
